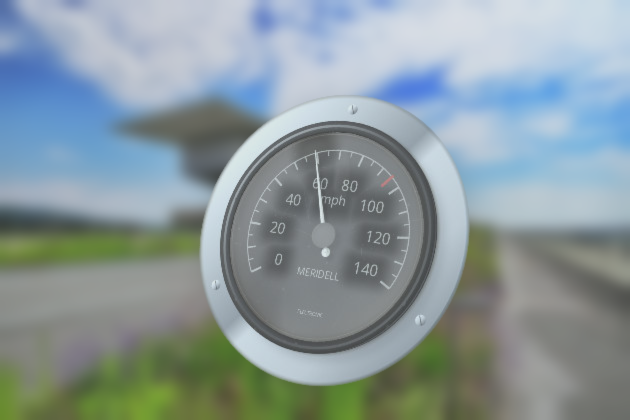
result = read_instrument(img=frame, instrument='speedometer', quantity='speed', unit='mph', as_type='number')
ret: 60 mph
